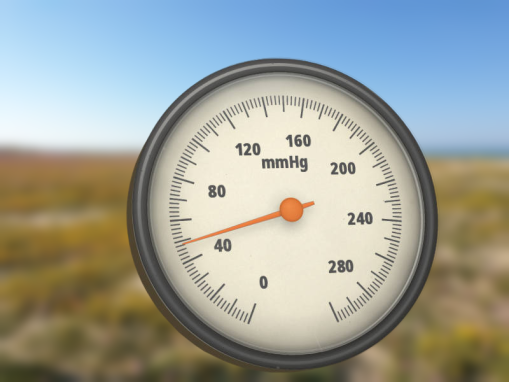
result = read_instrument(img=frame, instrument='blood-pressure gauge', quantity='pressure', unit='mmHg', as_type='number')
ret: 48 mmHg
